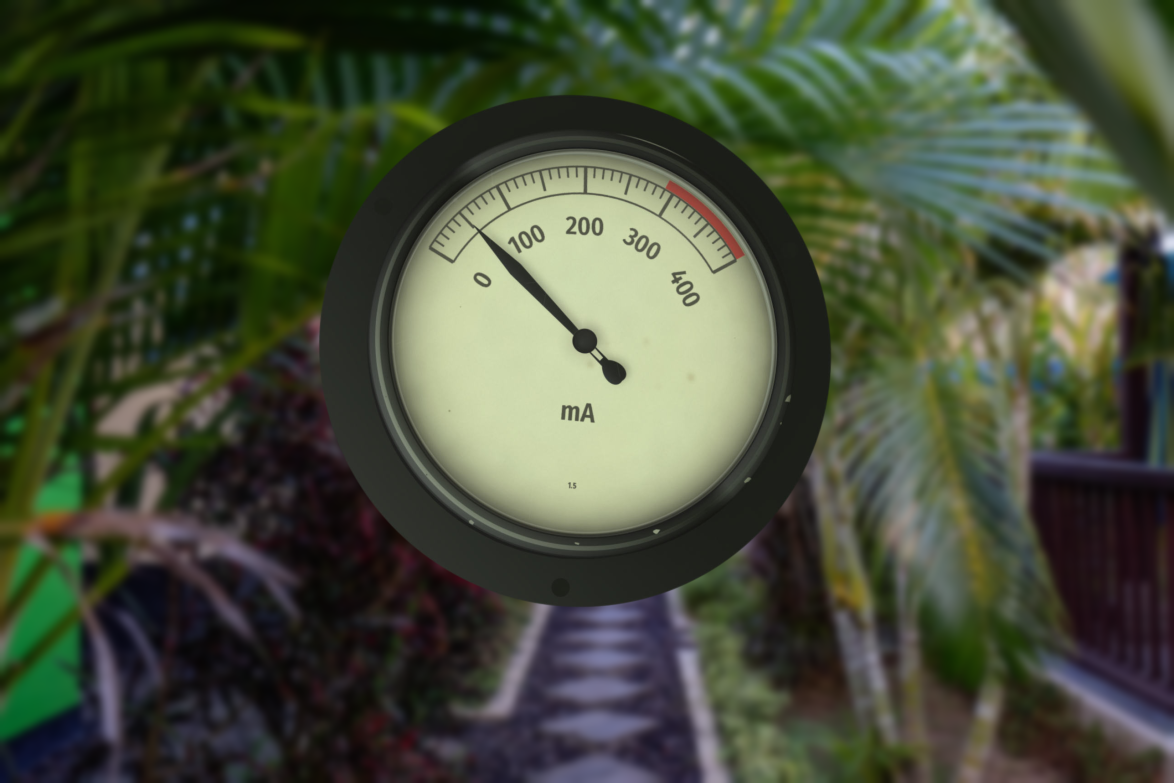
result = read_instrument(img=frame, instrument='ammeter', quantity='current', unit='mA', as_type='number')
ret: 50 mA
